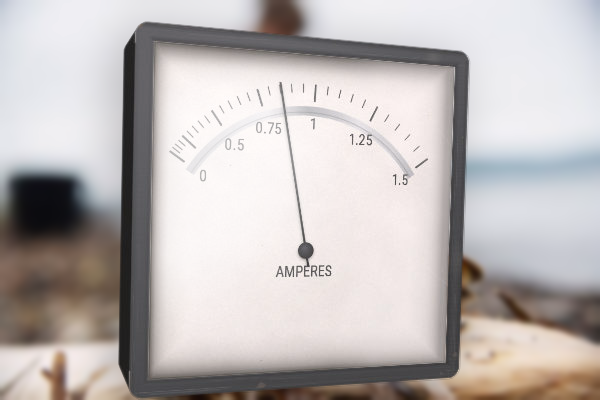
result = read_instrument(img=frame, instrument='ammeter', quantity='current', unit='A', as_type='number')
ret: 0.85 A
